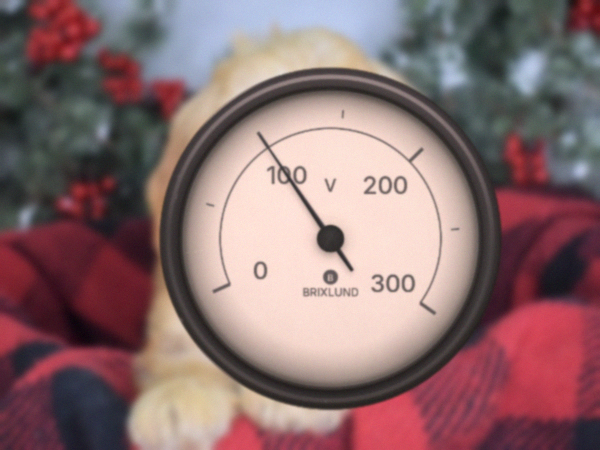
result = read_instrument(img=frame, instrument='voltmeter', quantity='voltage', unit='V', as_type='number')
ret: 100 V
